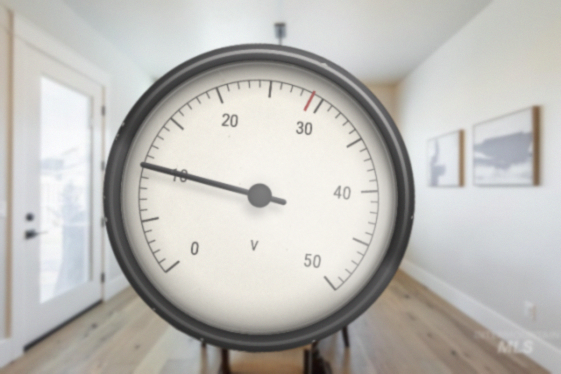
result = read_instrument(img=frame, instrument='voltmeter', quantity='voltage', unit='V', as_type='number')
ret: 10 V
